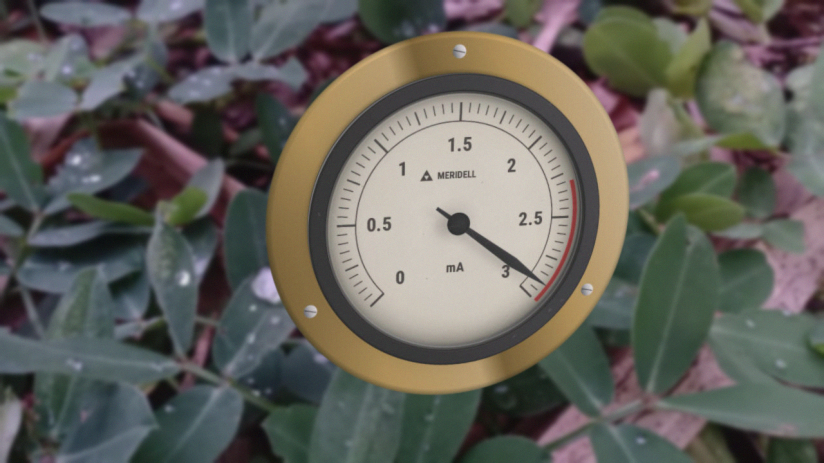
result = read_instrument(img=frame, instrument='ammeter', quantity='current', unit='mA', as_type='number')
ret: 2.9 mA
